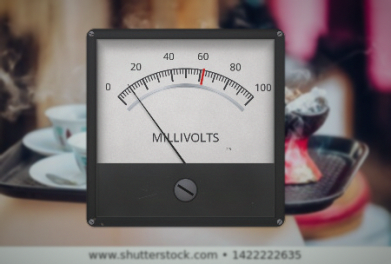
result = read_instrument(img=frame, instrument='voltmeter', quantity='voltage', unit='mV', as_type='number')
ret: 10 mV
